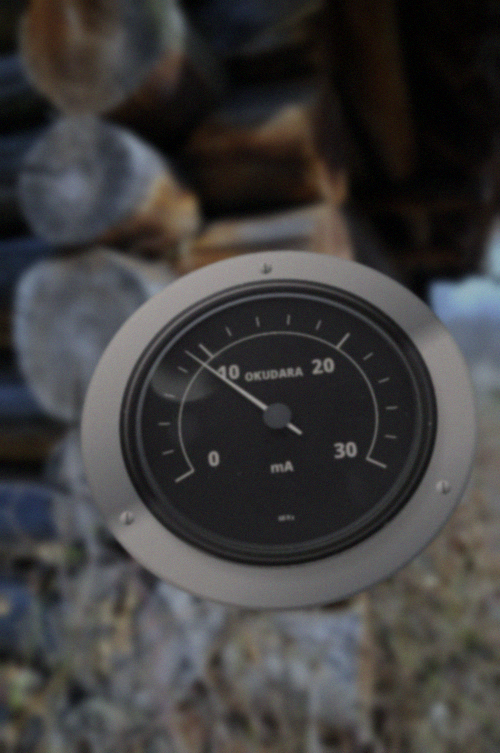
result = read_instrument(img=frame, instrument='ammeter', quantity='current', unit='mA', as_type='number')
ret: 9 mA
